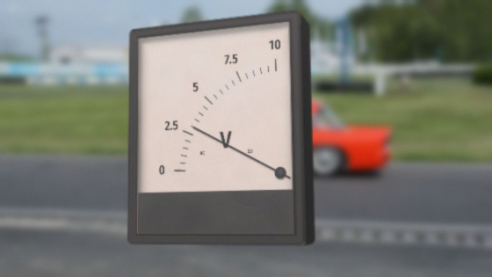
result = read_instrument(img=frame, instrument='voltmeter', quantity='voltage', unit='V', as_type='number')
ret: 3 V
